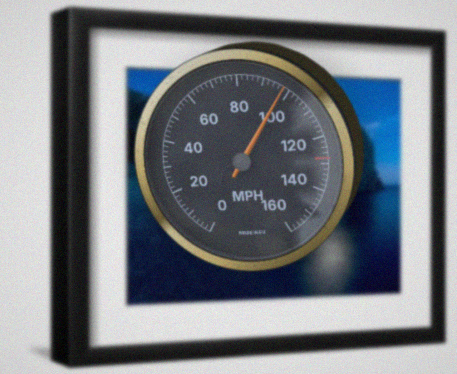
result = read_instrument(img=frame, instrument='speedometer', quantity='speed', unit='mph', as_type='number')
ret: 98 mph
